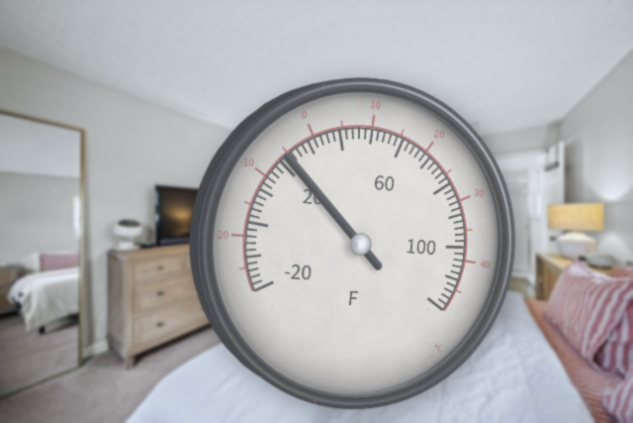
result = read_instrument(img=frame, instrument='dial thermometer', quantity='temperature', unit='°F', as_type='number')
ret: 22 °F
